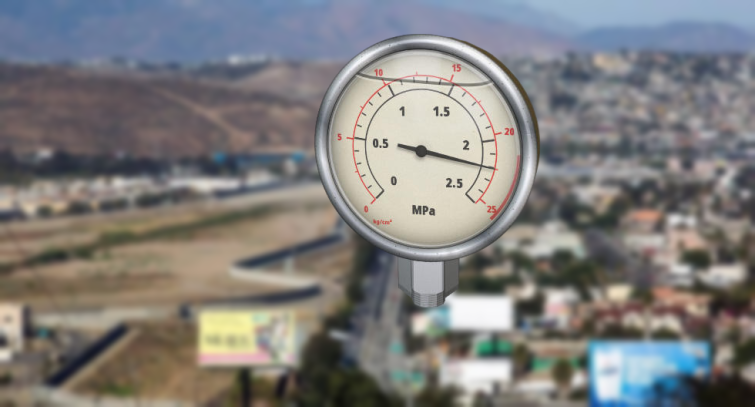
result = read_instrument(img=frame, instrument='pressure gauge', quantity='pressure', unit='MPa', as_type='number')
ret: 2.2 MPa
